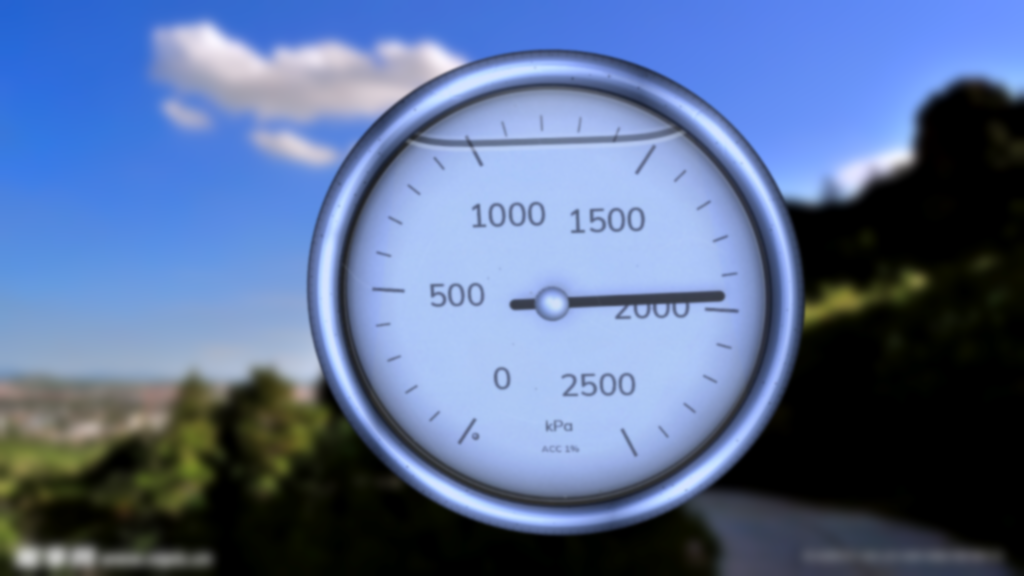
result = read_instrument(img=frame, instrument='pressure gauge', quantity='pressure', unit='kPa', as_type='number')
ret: 1950 kPa
